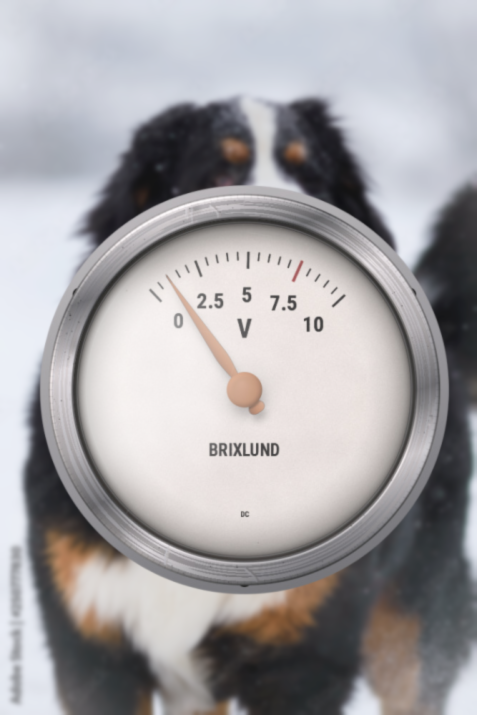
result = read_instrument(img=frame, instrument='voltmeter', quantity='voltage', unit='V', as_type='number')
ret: 1 V
